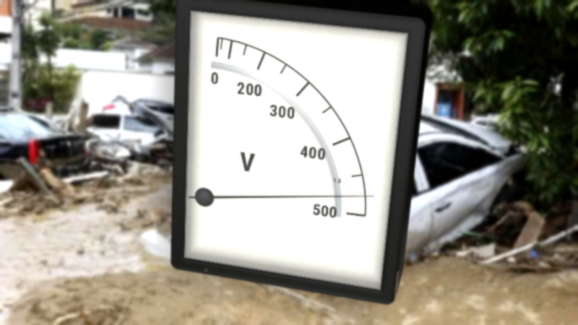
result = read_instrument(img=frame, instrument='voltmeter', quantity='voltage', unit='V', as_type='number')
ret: 475 V
